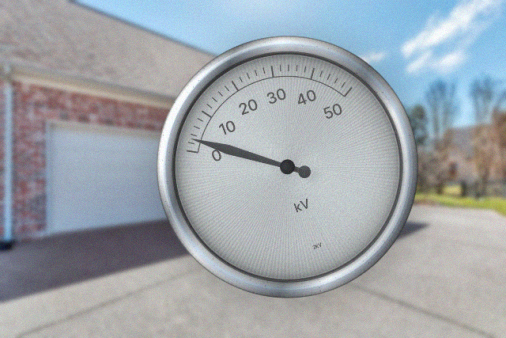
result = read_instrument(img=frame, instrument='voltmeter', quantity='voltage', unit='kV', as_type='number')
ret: 3 kV
